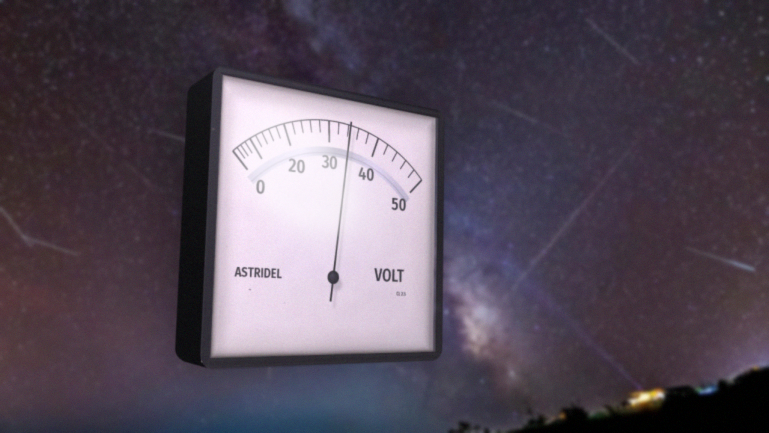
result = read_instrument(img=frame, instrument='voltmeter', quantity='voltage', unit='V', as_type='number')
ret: 34 V
